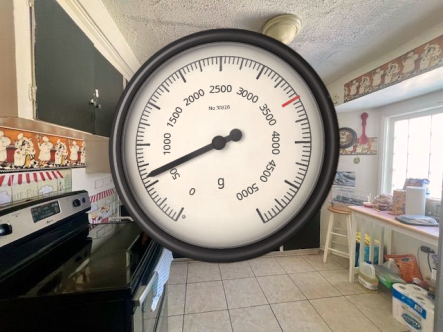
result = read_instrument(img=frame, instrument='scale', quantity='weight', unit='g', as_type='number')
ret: 600 g
